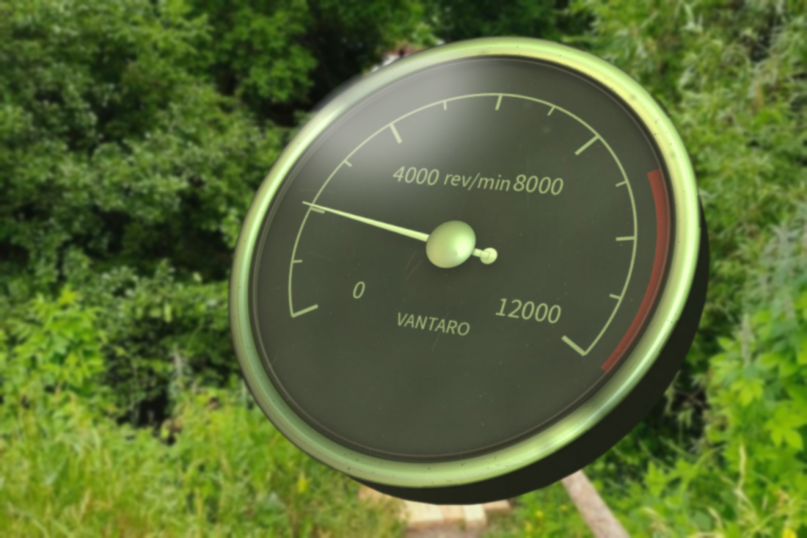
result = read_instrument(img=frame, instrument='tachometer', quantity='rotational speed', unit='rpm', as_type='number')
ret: 2000 rpm
